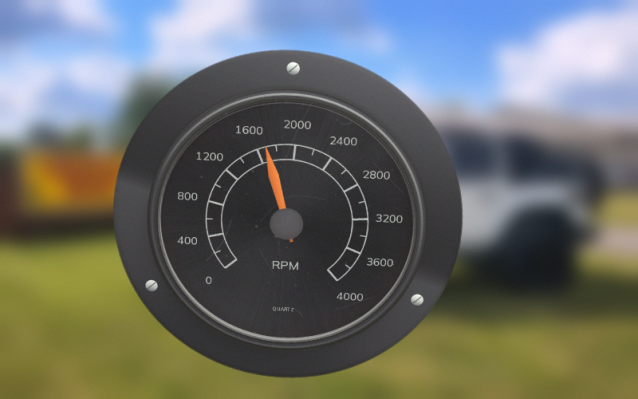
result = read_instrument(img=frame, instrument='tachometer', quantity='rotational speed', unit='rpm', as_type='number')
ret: 1700 rpm
